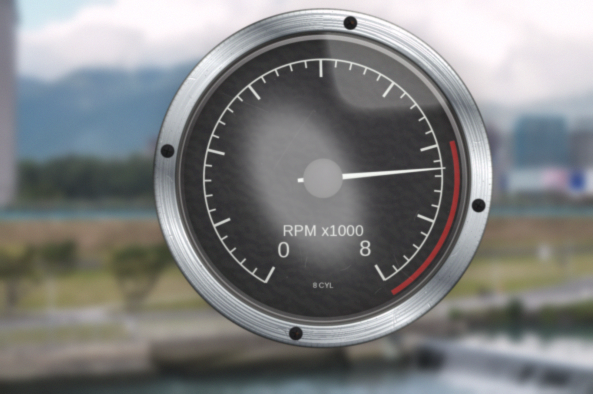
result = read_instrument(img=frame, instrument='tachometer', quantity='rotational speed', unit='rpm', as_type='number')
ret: 6300 rpm
